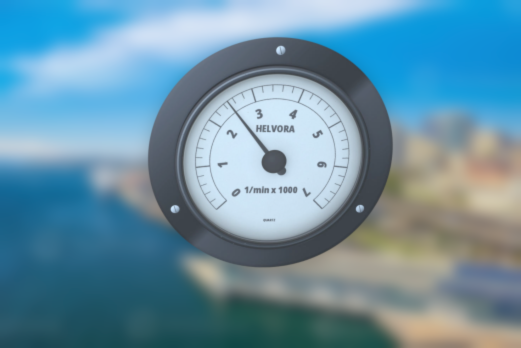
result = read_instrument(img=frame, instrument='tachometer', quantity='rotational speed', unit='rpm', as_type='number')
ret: 2500 rpm
